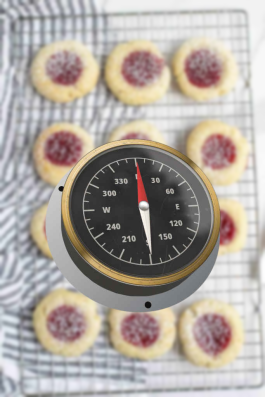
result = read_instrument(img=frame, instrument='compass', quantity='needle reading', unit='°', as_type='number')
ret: 0 °
